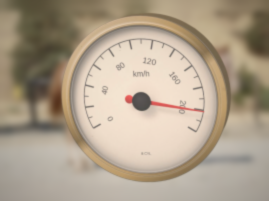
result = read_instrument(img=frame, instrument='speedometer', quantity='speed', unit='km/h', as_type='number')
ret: 200 km/h
